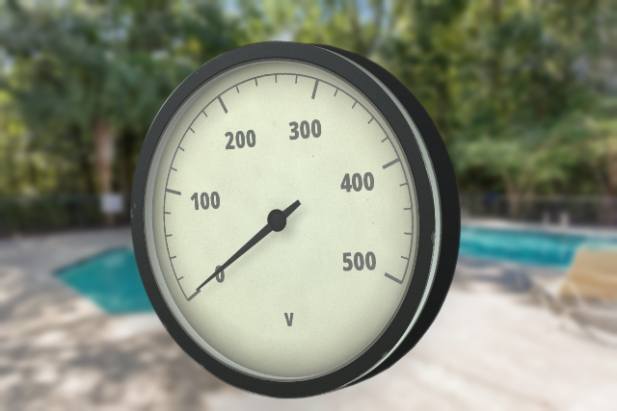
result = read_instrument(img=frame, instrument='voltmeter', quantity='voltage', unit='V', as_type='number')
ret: 0 V
